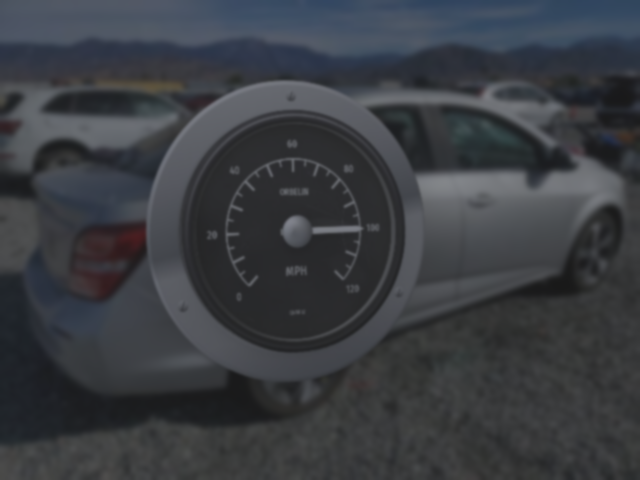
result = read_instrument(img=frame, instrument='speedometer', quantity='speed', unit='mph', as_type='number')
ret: 100 mph
